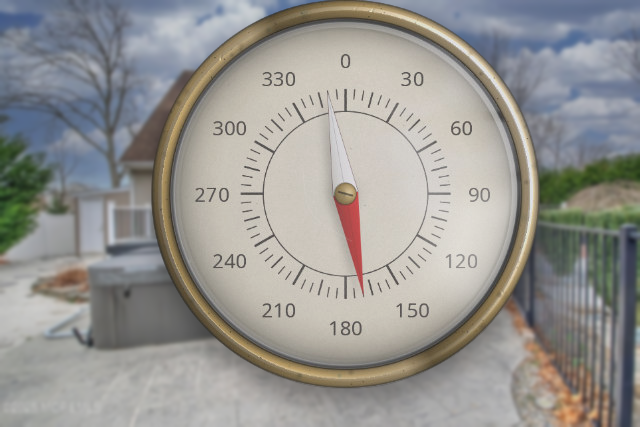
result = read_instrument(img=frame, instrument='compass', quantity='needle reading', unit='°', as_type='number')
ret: 170 °
